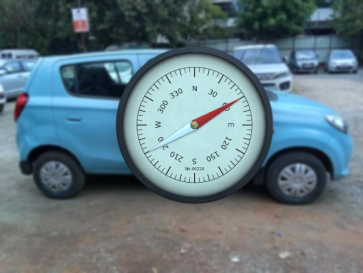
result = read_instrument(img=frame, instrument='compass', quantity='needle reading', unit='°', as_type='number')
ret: 60 °
